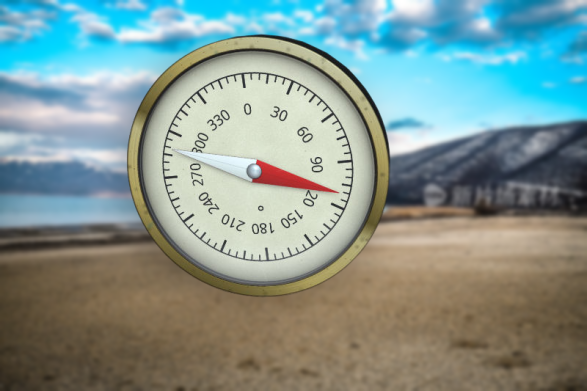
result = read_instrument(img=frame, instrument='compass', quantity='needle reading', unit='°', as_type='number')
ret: 110 °
